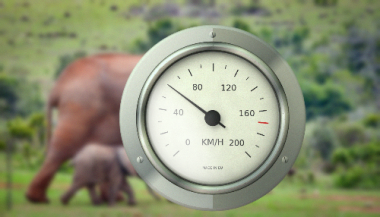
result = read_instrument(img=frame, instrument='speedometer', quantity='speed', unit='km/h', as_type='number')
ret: 60 km/h
